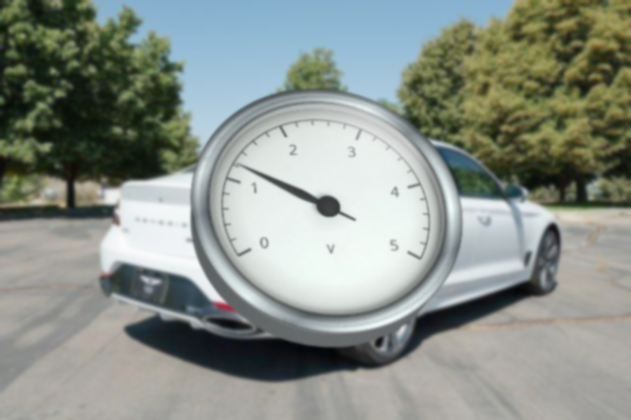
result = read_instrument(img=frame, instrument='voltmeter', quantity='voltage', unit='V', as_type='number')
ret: 1.2 V
